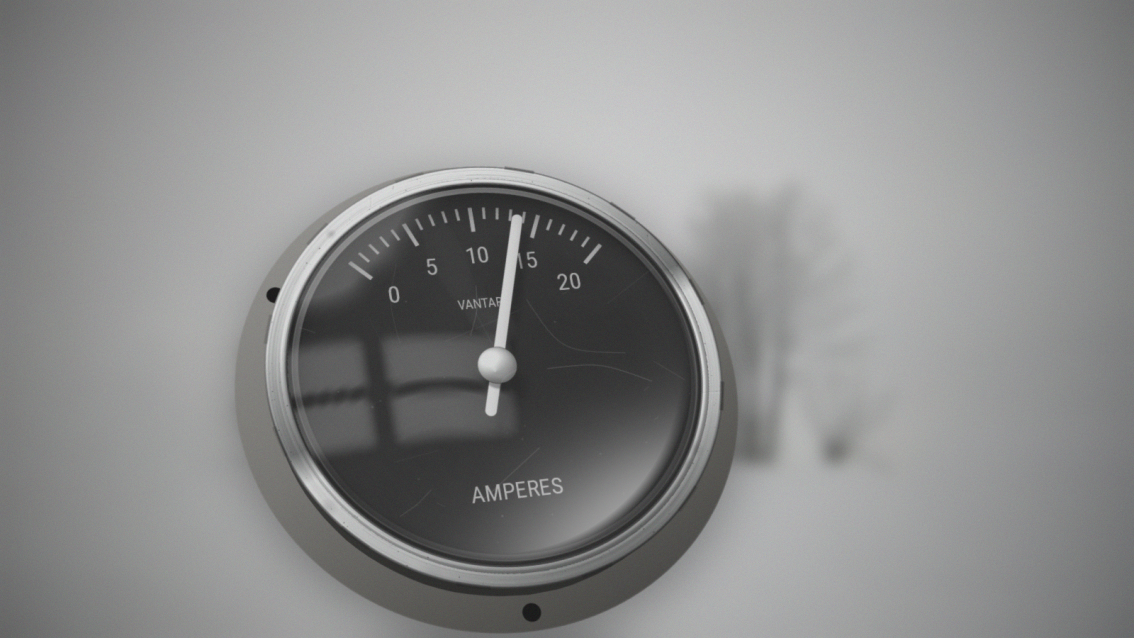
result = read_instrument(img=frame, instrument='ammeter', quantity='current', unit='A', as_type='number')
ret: 13.5 A
